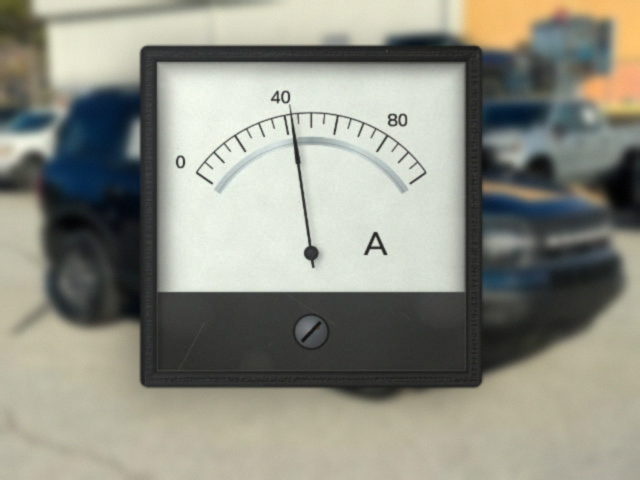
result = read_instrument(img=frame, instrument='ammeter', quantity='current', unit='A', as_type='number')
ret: 42.5 A
